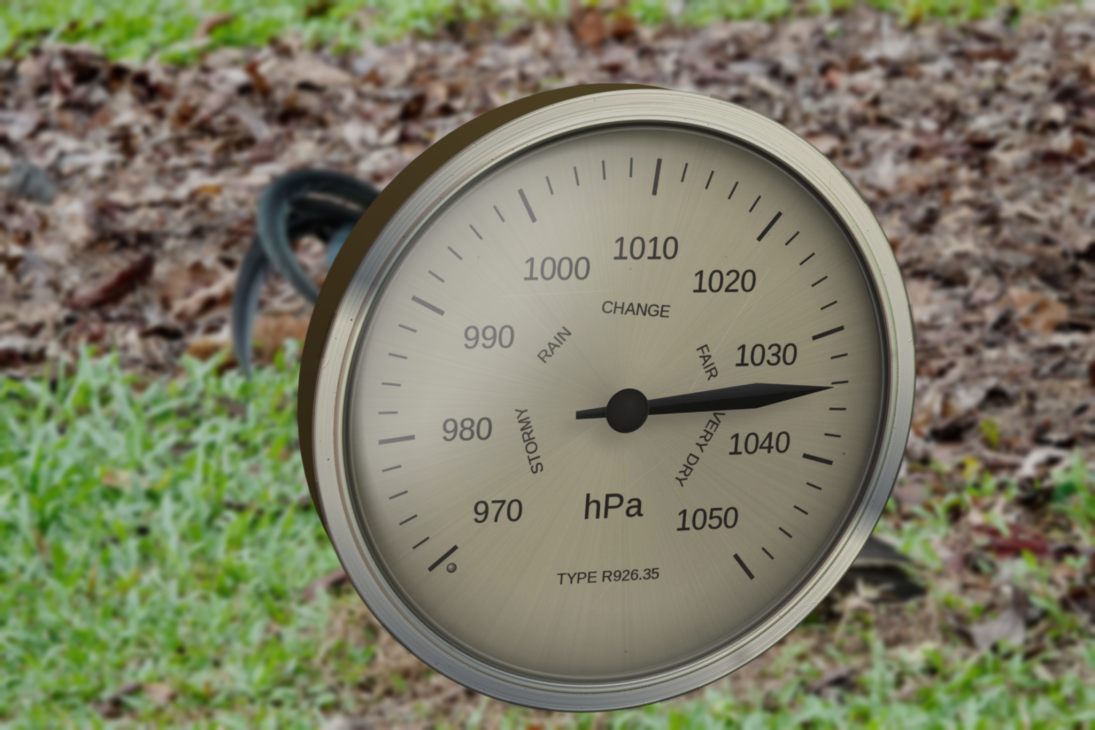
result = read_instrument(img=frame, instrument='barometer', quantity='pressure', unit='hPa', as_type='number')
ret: 1034 hPa
